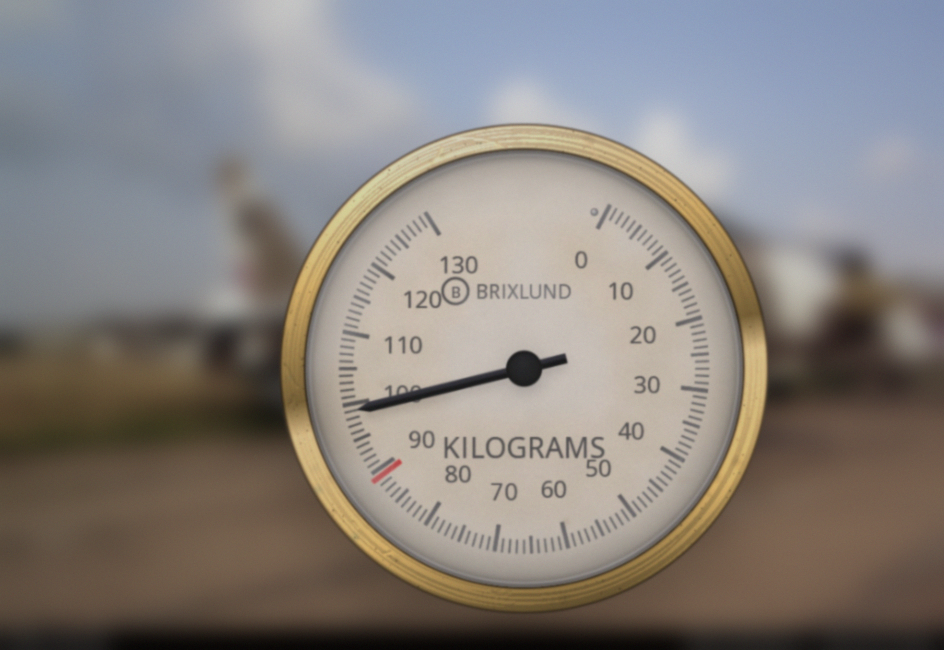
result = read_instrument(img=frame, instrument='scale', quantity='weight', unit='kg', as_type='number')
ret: 99 kg
